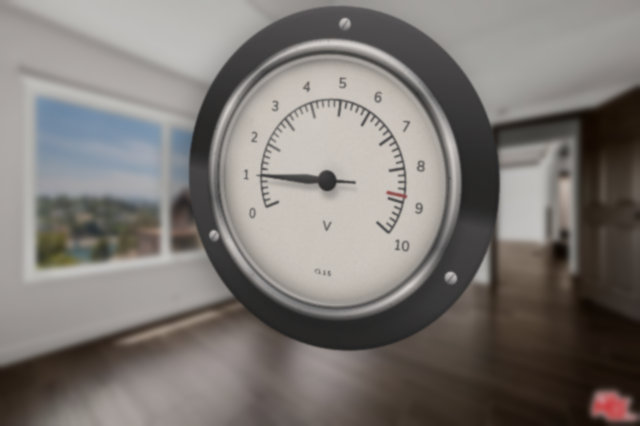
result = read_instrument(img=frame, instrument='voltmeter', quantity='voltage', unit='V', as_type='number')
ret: 1 V
